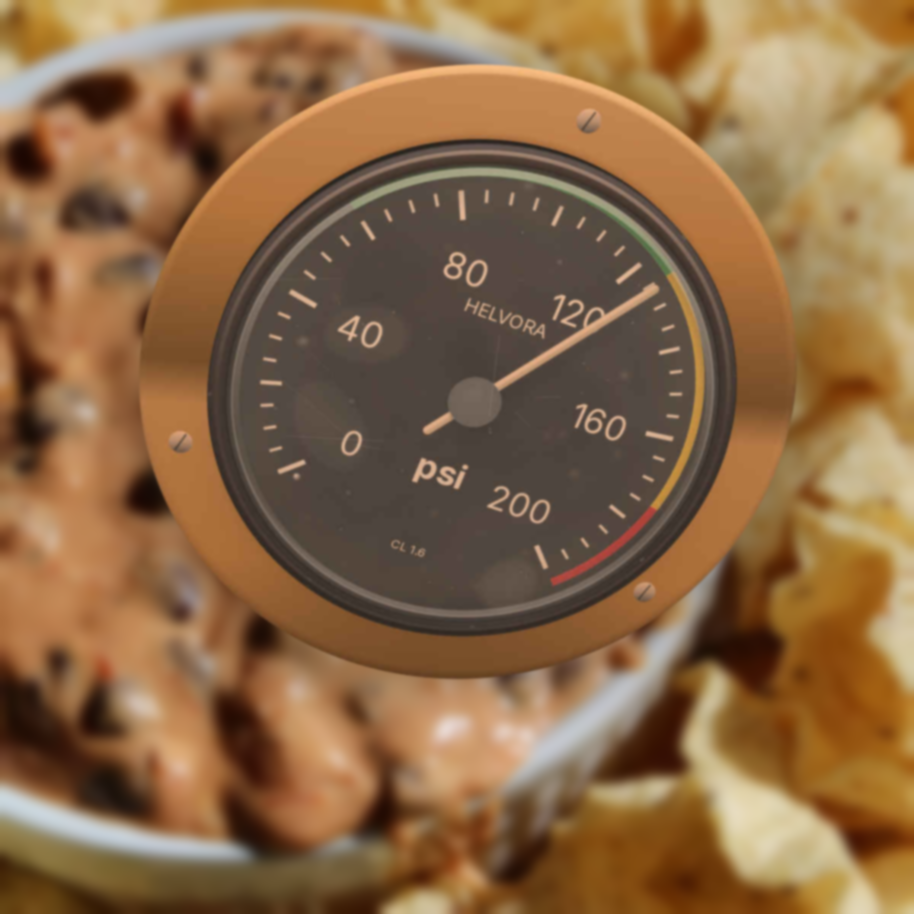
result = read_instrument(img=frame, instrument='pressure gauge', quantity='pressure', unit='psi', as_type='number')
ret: 125 psi
